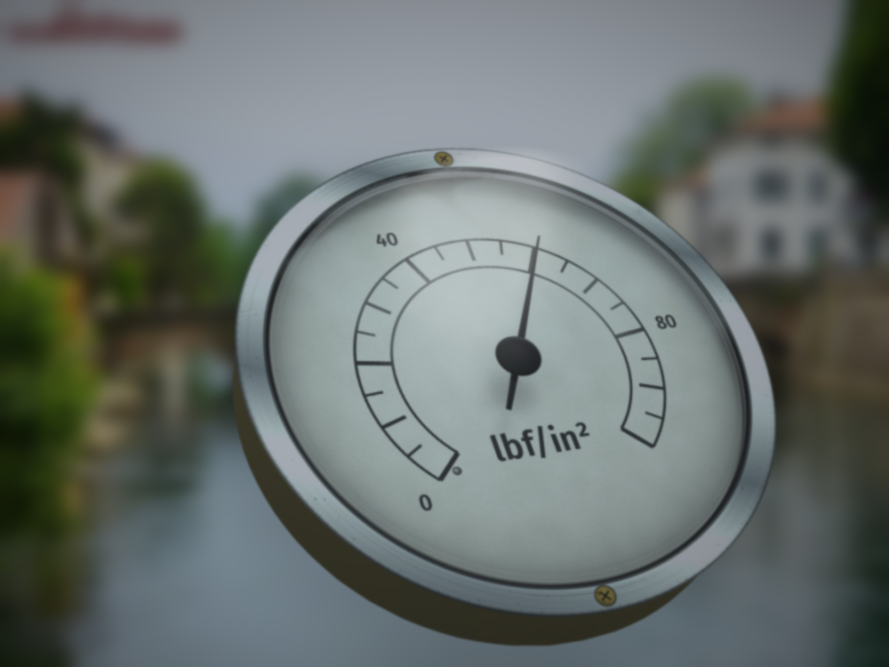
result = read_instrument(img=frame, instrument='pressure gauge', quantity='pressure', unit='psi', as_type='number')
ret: 60 psi
